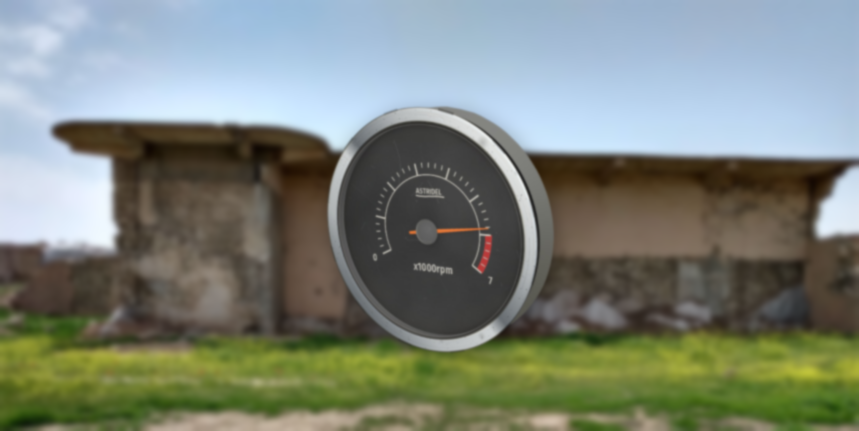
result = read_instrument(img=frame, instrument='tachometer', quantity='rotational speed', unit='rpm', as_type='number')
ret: 5800 rpm
